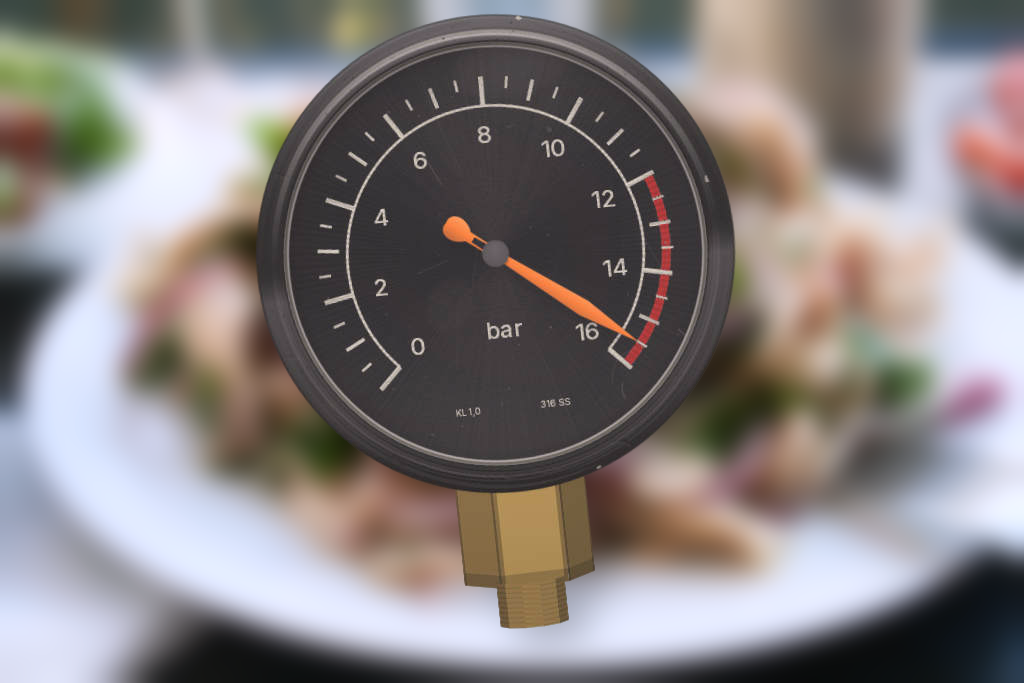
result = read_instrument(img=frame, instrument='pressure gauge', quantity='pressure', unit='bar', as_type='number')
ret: 15.5 bar
